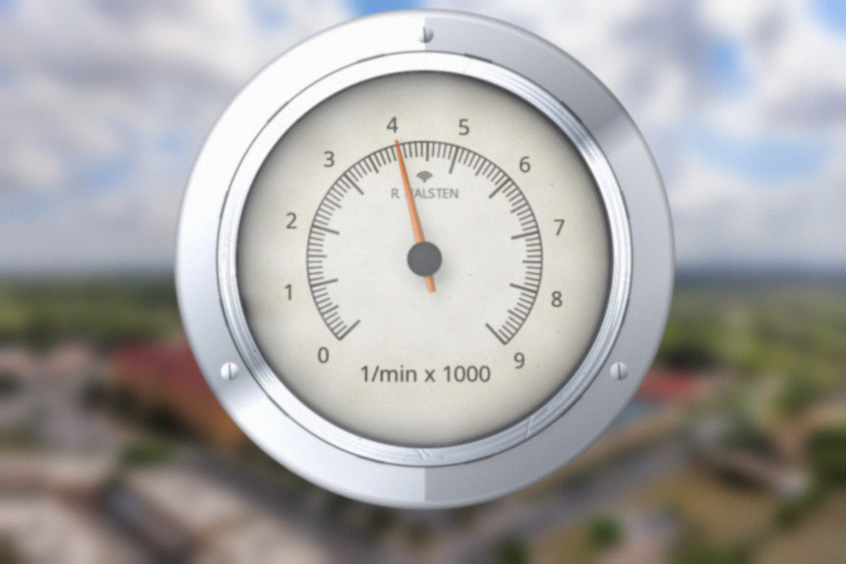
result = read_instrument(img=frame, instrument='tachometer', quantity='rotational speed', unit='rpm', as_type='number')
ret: 4000 rpm
